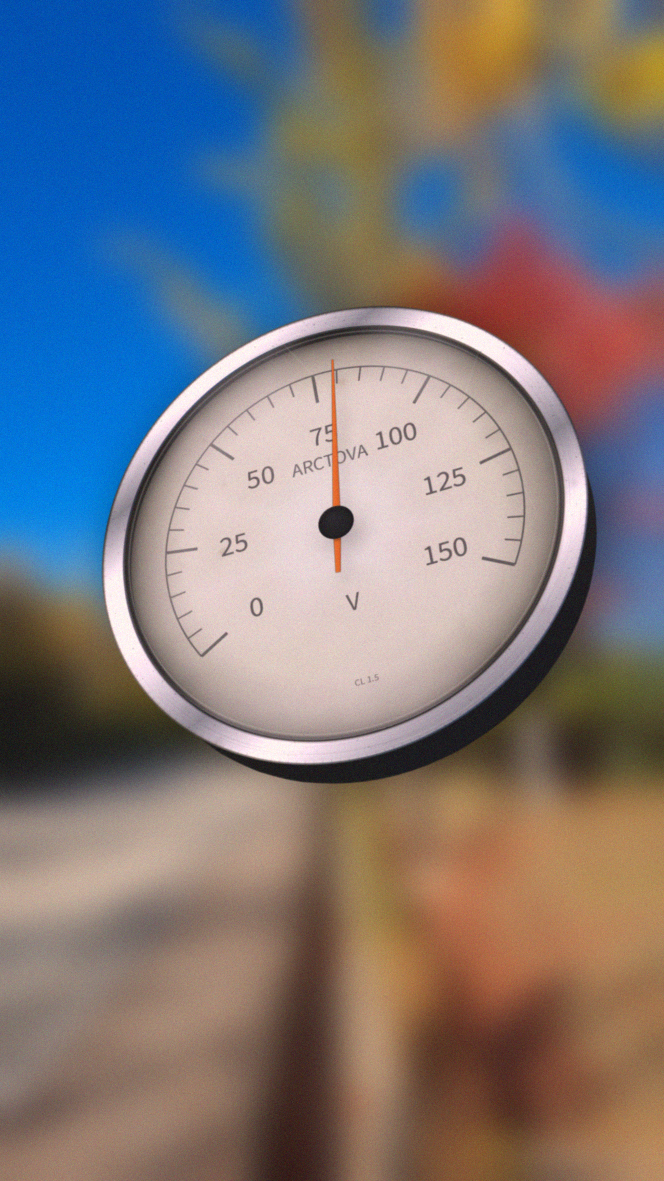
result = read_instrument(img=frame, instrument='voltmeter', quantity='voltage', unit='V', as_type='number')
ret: 80 V
